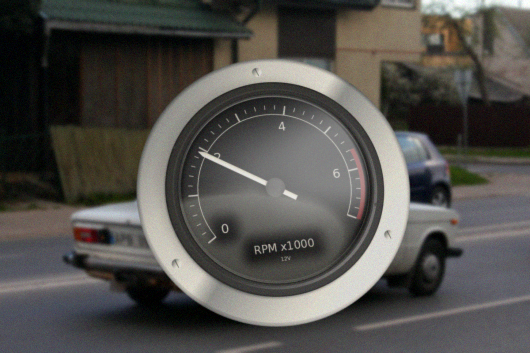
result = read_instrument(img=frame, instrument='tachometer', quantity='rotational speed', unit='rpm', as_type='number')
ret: 1900 rpm
